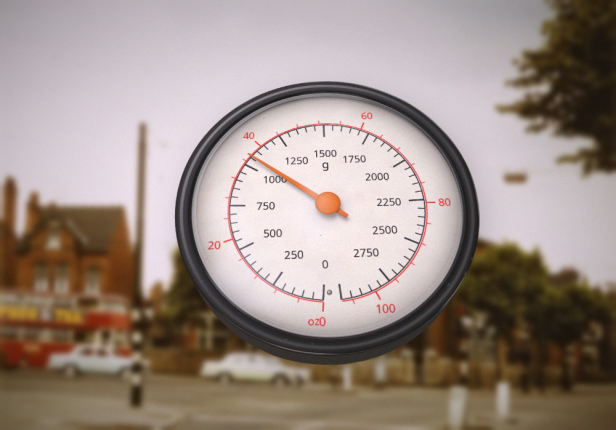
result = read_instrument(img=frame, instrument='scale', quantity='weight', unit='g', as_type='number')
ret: 1050 g
